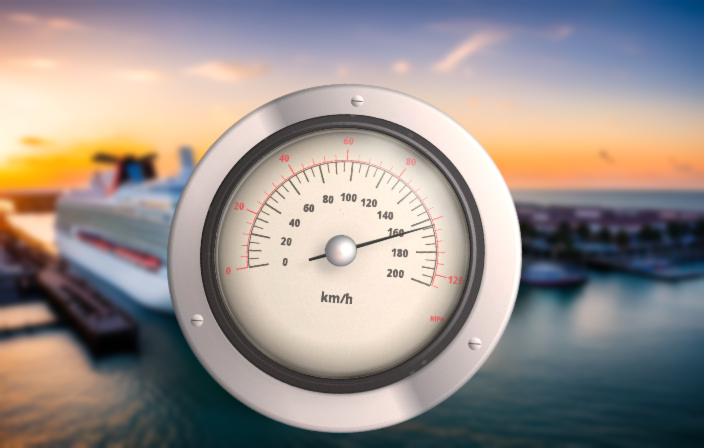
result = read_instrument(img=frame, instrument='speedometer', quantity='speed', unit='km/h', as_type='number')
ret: 165 km/h
